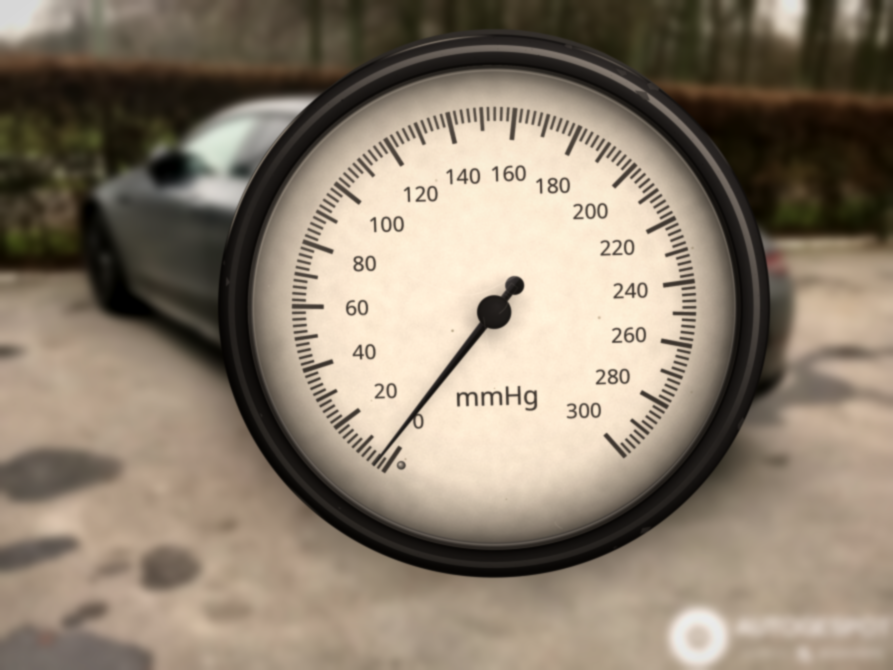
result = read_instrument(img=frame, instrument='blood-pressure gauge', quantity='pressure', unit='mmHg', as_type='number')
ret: 4 mmHg
